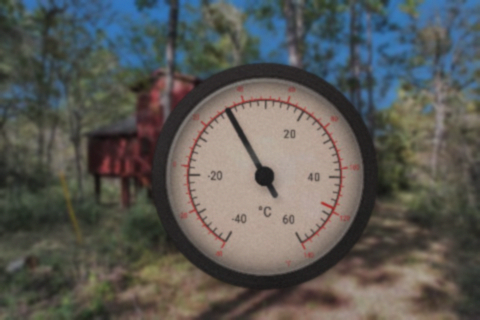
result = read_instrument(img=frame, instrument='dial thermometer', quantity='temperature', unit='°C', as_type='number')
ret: 0 °C
